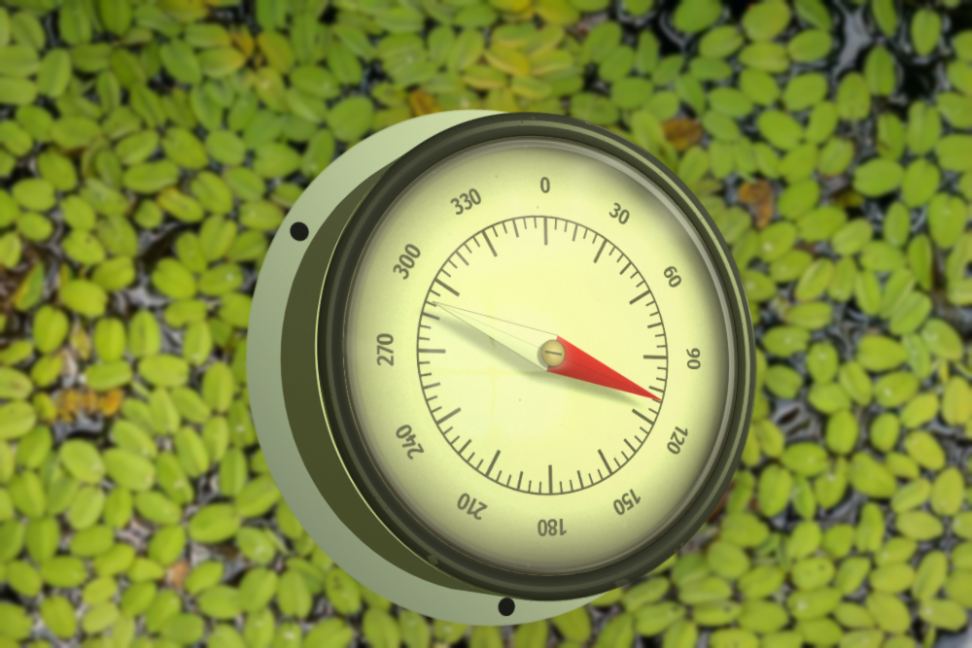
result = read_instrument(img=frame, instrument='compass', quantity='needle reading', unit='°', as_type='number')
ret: 110 °
